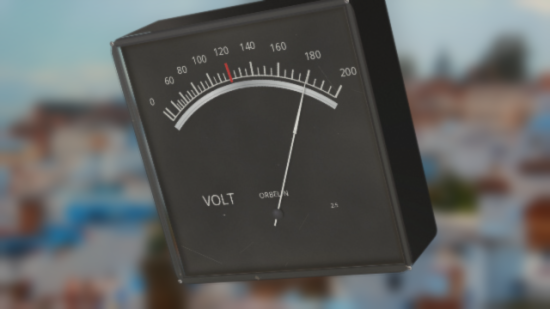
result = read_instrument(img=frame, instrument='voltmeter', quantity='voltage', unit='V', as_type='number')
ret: 180 V
